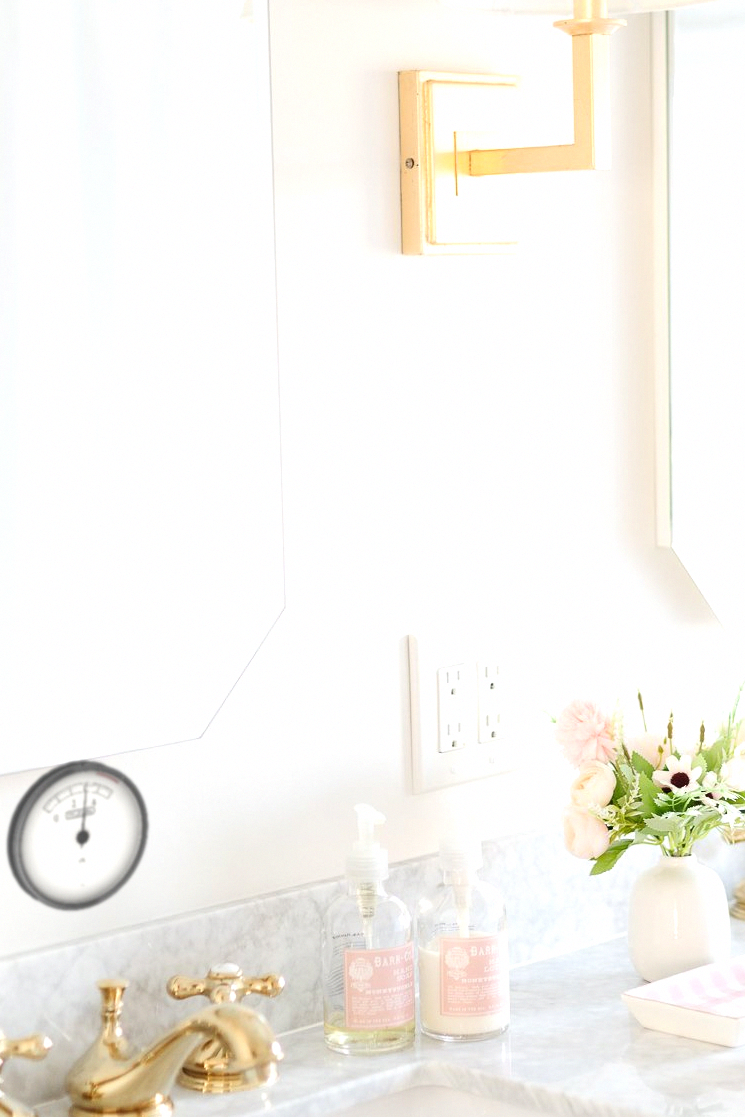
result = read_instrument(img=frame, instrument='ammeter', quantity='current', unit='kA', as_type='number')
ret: 3 kA
